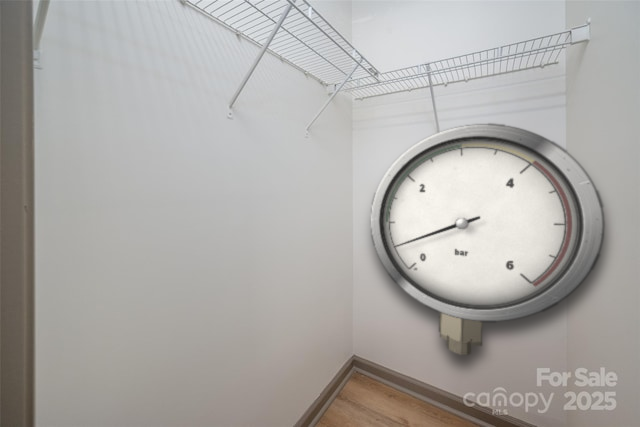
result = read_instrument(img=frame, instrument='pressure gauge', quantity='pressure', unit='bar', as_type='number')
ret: 0.5 bar
